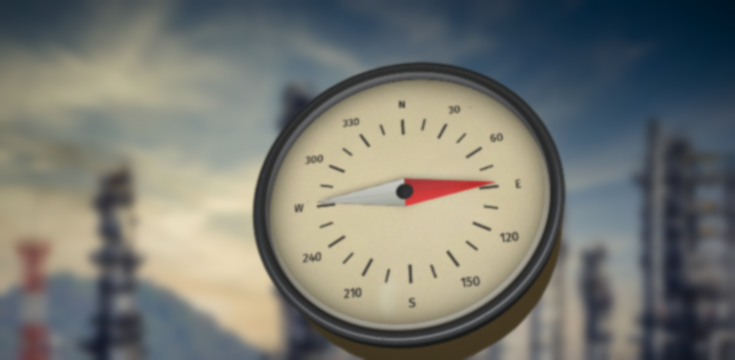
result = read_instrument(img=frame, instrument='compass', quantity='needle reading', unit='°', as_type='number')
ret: 90 °
